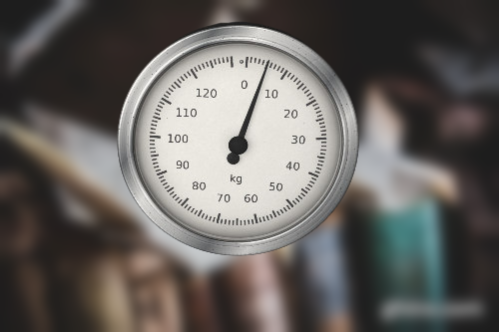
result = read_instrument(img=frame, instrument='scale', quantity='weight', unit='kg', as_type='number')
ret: 5 kg
